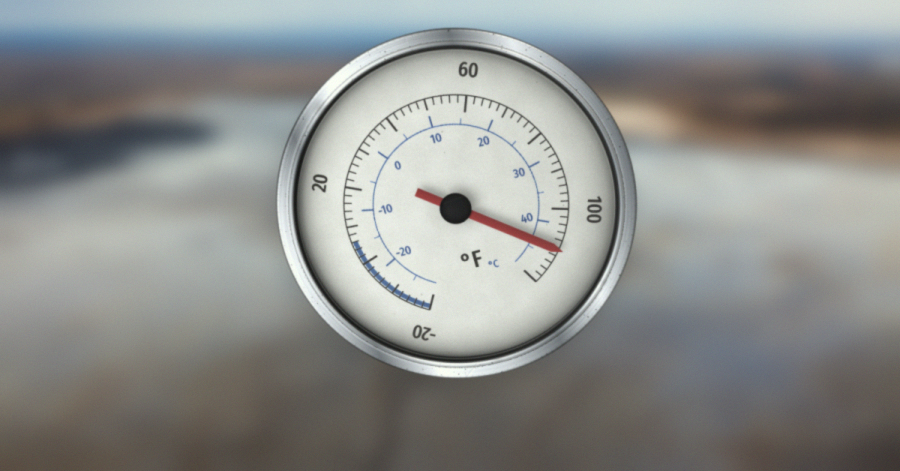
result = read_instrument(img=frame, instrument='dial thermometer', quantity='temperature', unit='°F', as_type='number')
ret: 110 °F
